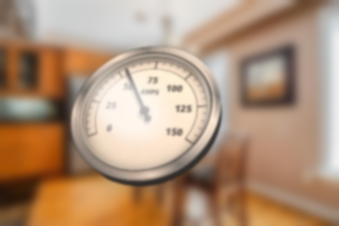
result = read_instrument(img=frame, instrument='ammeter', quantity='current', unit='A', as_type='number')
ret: 55 A
